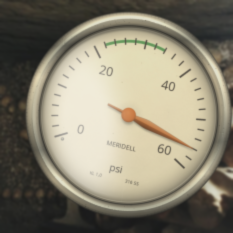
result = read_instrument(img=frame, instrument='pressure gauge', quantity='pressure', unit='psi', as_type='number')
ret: 56 psi
